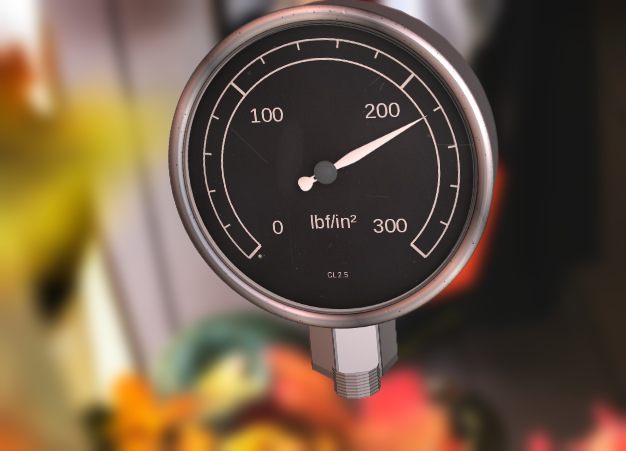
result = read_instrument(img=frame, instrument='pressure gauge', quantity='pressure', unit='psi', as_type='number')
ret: 220 psi
